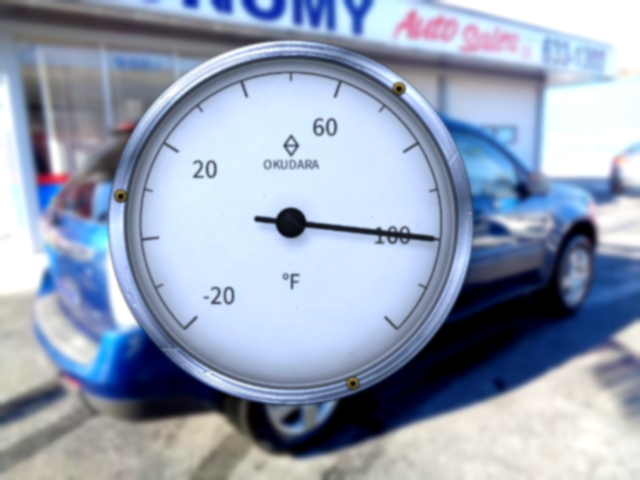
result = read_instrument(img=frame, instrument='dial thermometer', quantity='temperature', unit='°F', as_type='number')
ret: 100 °F
